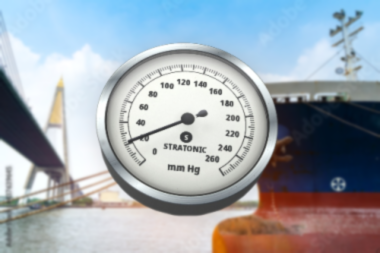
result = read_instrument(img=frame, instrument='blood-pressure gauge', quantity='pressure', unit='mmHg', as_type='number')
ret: 20 mmHg
